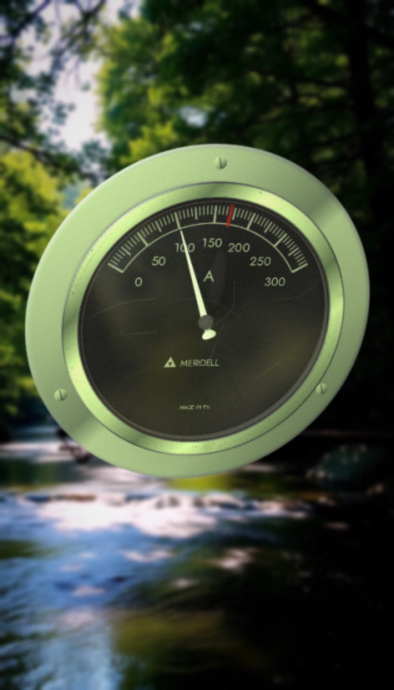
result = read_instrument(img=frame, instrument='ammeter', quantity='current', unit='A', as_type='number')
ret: 100 A
